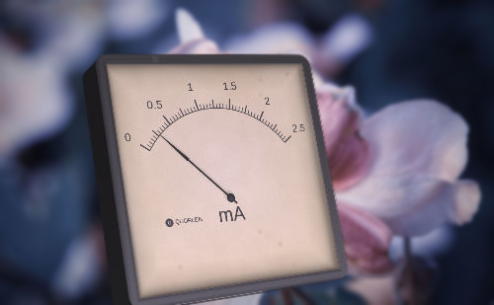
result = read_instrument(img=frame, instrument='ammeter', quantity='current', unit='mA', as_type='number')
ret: 0.25 mA
